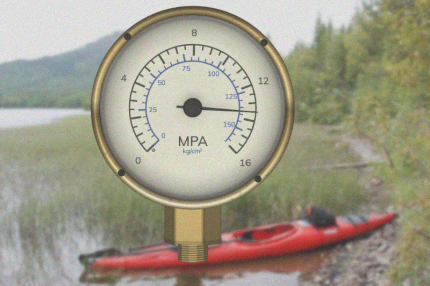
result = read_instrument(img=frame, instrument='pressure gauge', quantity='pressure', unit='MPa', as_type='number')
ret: 13.5 MPa
